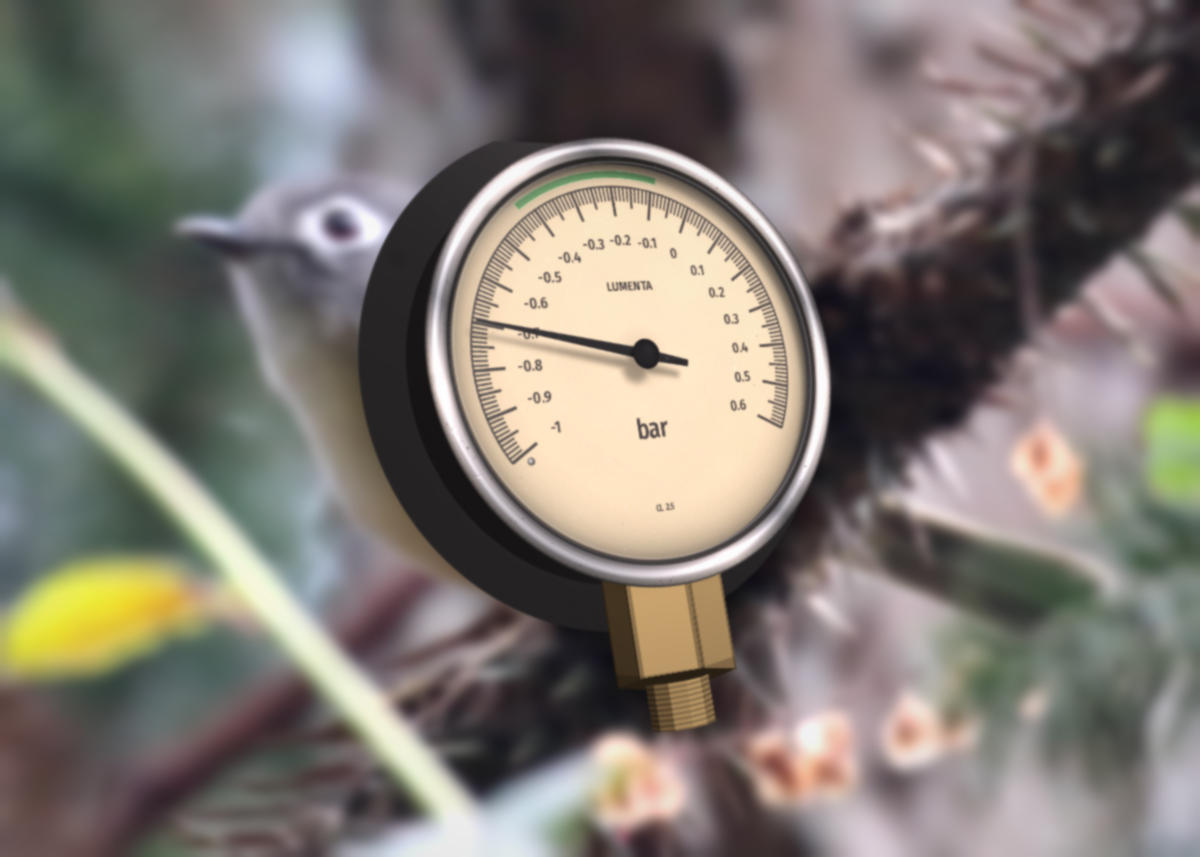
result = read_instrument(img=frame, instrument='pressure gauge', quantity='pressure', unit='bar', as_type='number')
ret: -0.7 bar
